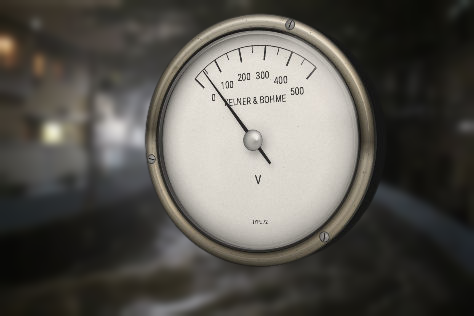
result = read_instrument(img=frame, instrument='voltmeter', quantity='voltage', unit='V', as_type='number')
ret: 50 V
